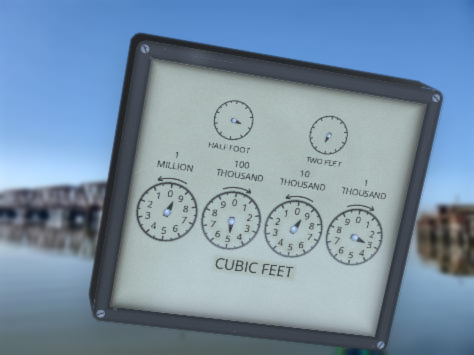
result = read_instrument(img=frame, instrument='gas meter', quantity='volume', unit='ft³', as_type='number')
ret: 949300 ft³
